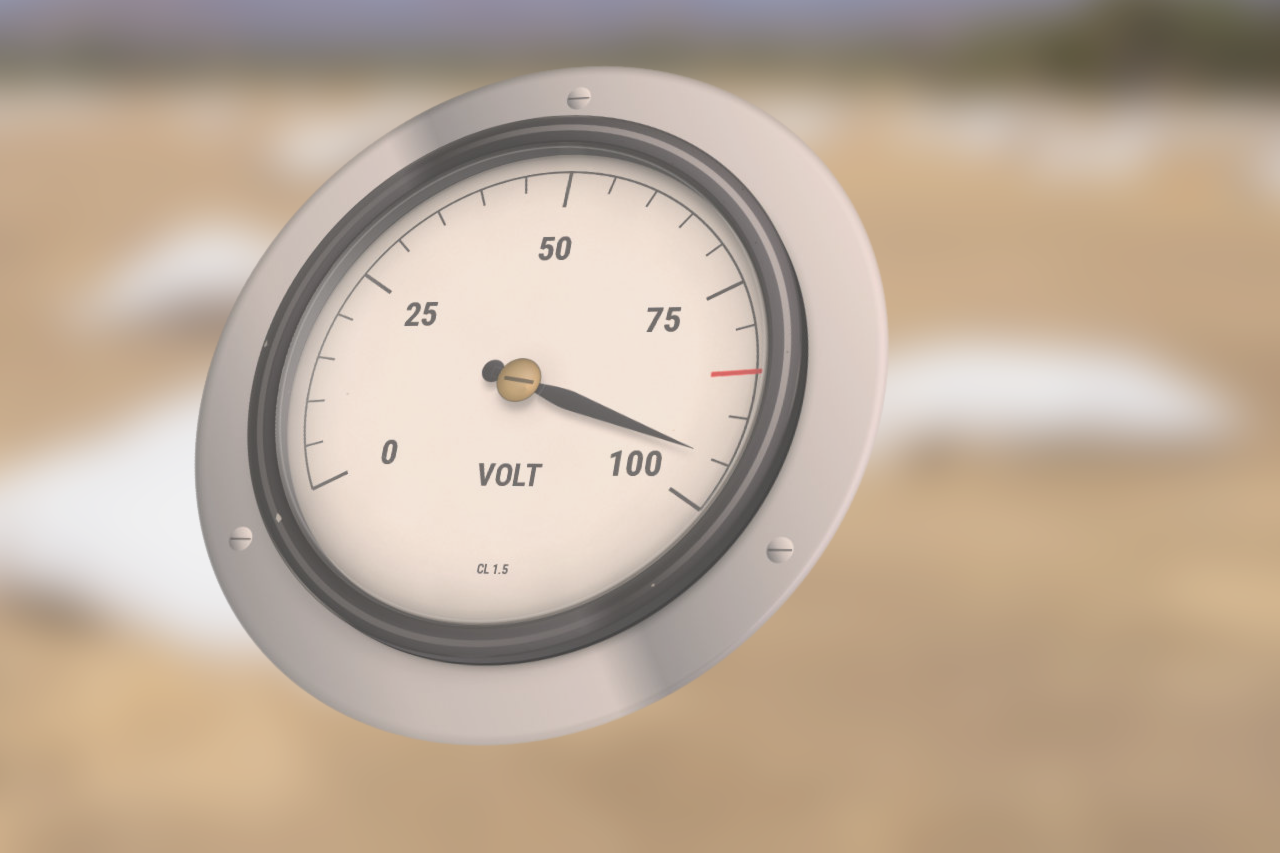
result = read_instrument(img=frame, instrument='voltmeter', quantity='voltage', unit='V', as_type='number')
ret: 95 V
